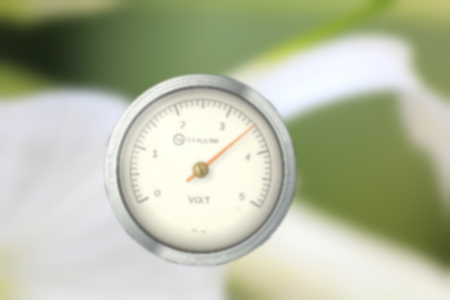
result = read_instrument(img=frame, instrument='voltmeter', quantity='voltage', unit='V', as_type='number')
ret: 3.5 V
